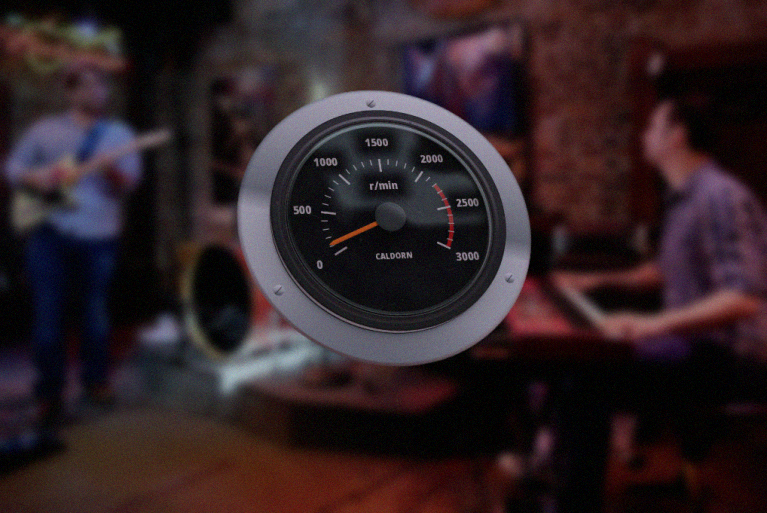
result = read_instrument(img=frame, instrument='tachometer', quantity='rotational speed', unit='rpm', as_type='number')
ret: 100 rpm
